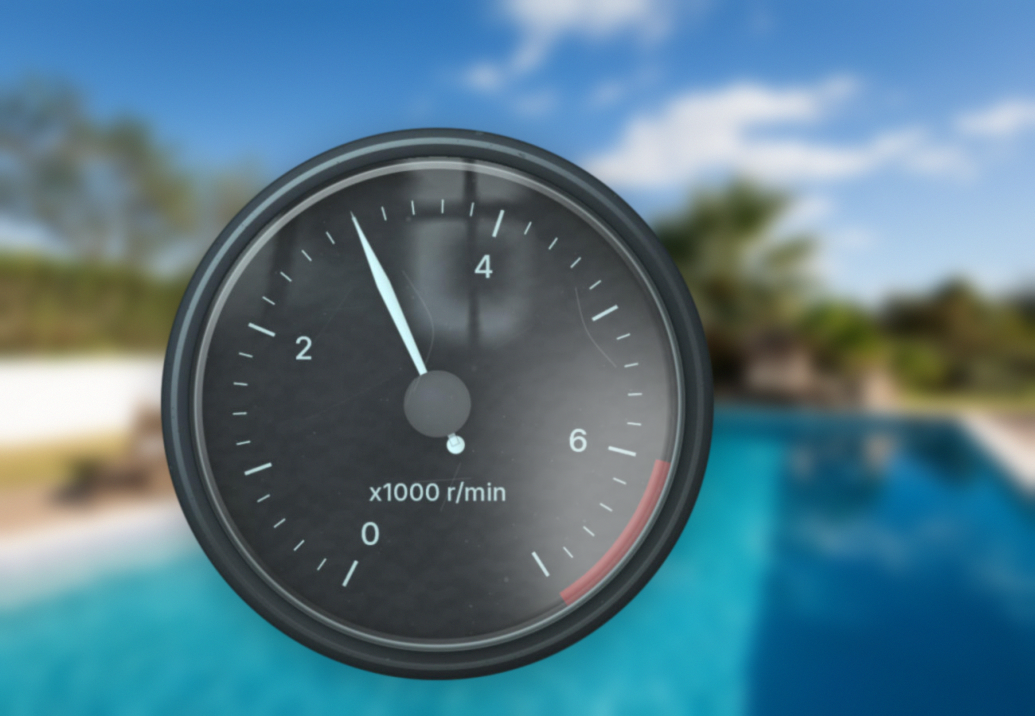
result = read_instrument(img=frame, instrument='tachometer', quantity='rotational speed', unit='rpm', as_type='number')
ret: 3000 rpm
